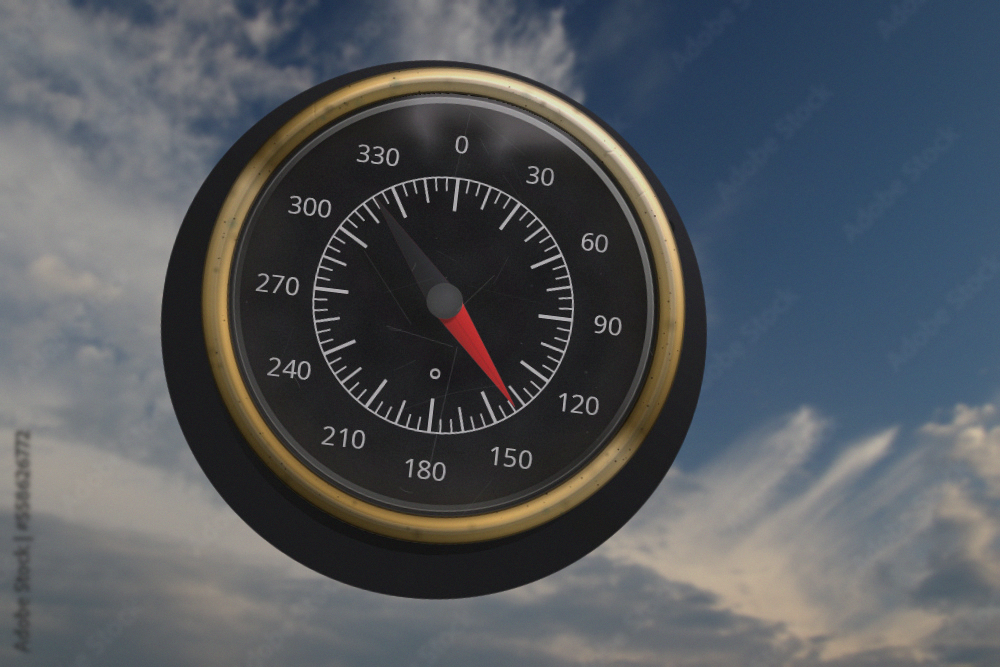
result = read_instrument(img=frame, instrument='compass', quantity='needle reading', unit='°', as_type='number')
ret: 140 °
